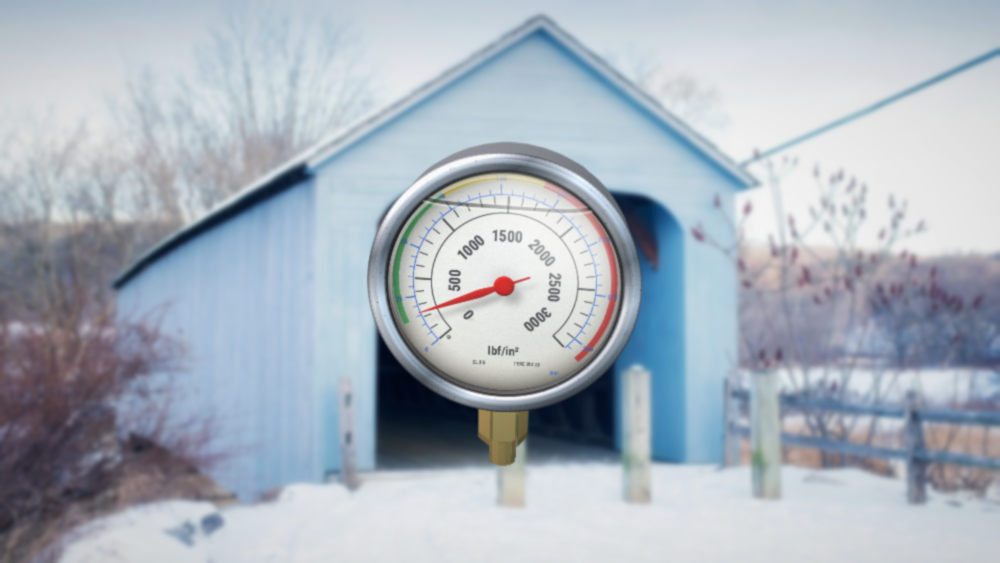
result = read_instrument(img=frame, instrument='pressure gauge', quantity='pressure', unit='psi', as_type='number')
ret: 250 psi
